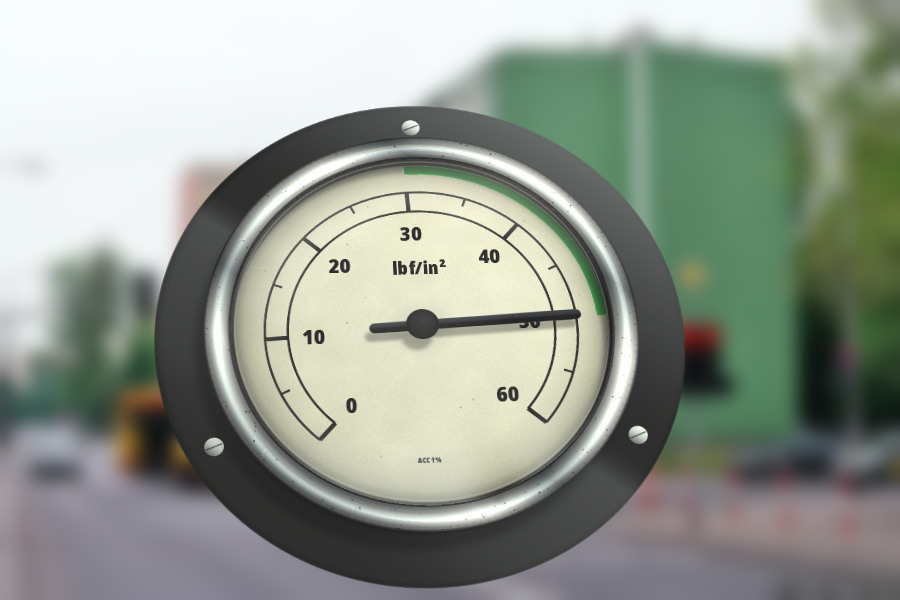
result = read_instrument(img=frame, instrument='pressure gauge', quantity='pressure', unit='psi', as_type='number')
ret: 50 psi
